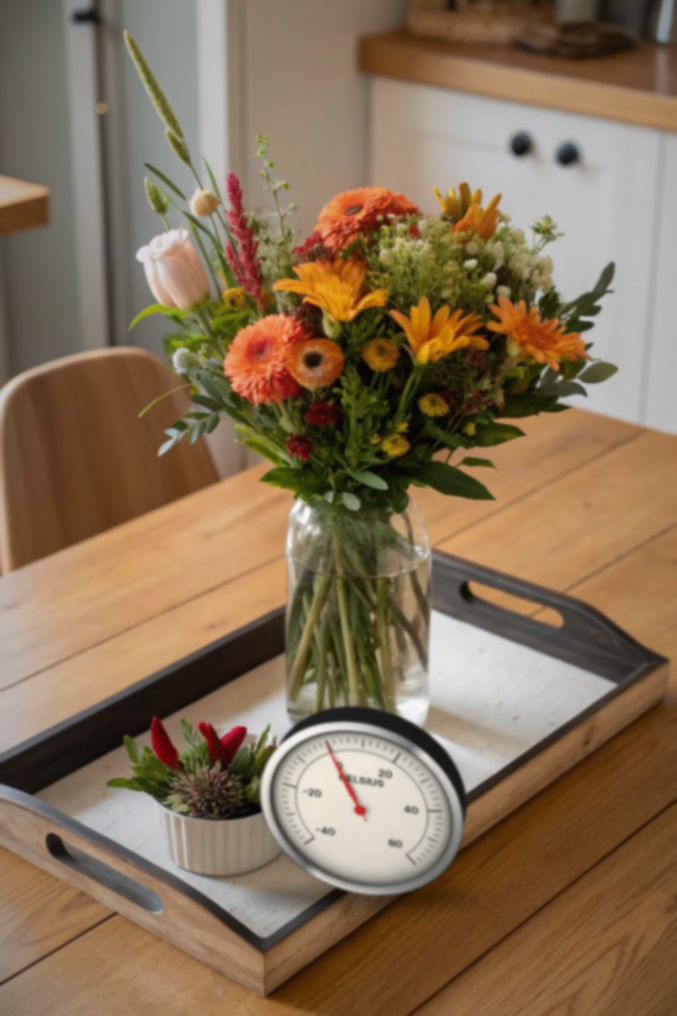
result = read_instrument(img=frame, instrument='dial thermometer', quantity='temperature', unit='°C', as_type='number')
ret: 0 °C
